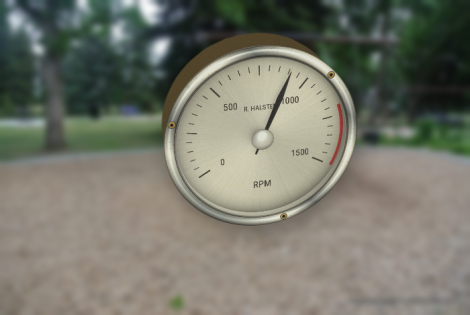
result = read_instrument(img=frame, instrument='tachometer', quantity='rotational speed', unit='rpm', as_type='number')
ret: 900 rpm
